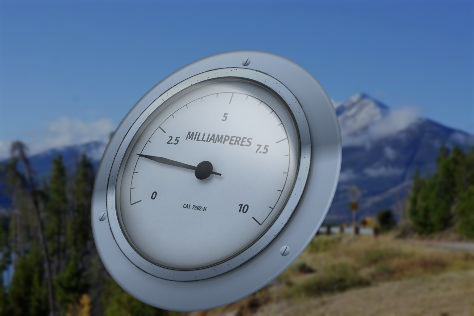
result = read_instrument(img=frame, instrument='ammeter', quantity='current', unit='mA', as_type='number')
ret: 1.5 mA
